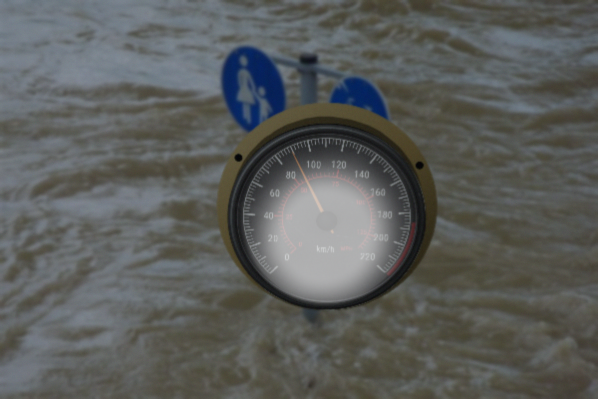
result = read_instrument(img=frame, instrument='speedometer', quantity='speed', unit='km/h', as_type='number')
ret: 90 km/h
